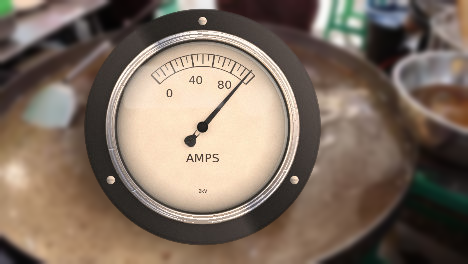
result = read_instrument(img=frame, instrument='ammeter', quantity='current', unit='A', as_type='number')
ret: 95 A
